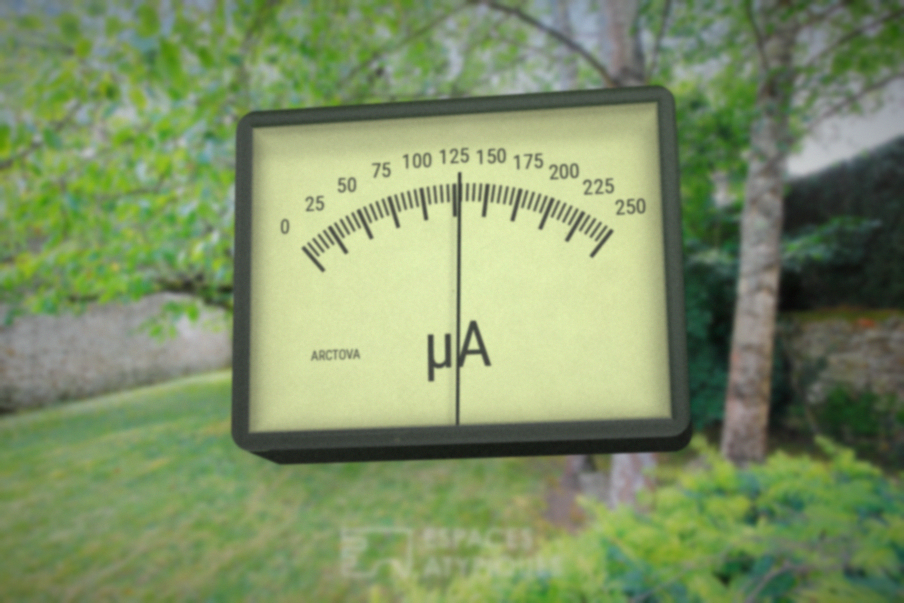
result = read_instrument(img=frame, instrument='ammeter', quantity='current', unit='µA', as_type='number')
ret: 130 µA
